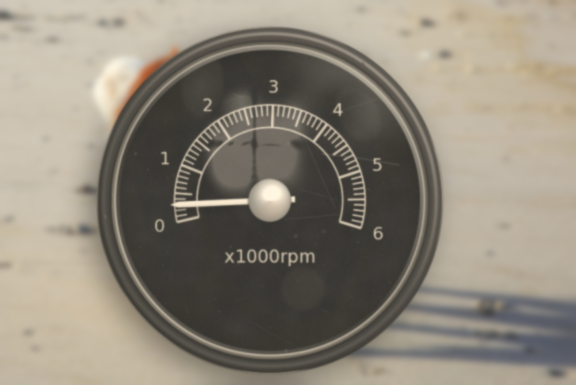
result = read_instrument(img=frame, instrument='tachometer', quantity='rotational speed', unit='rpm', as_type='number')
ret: 300 rpm
